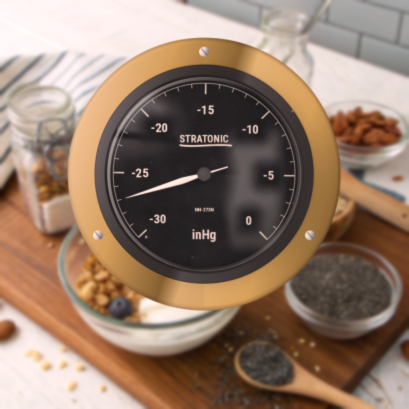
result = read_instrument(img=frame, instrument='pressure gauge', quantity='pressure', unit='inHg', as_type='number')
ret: -27 inHg
